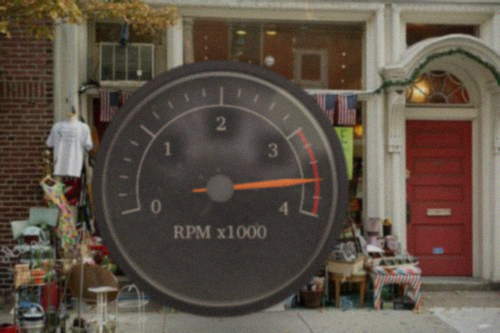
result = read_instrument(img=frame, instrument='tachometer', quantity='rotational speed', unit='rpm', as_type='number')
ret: 3600 rpm
